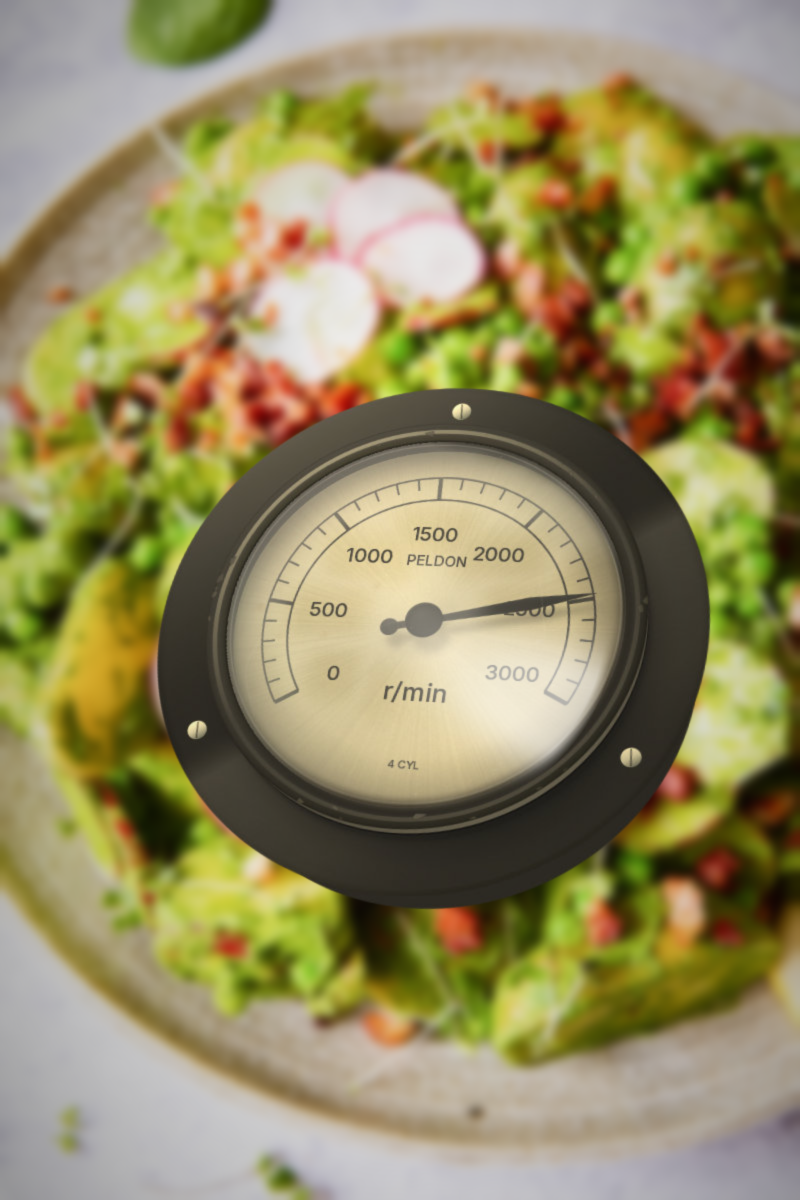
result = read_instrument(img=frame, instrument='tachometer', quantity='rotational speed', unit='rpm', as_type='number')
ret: 2500 rpm
